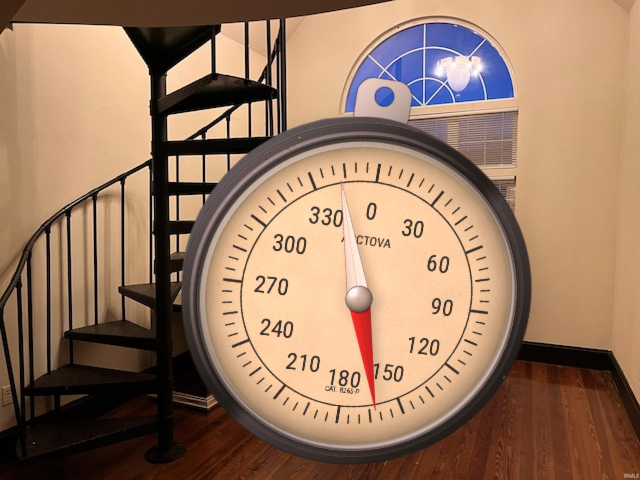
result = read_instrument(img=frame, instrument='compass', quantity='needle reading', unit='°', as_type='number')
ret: 162.5 °
